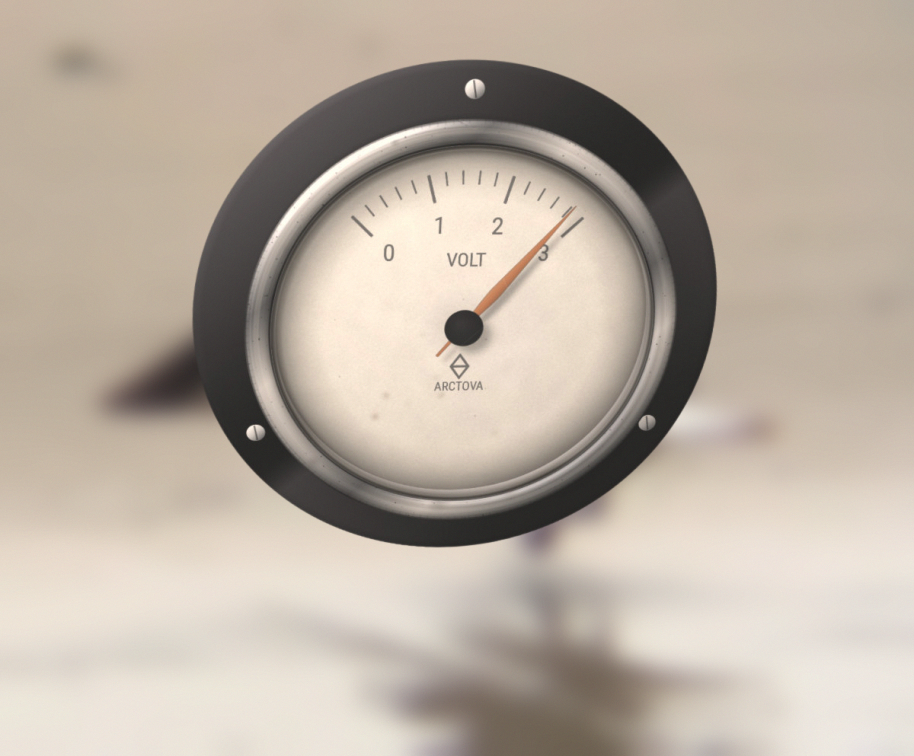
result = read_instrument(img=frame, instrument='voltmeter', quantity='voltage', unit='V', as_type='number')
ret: 2.8 V
